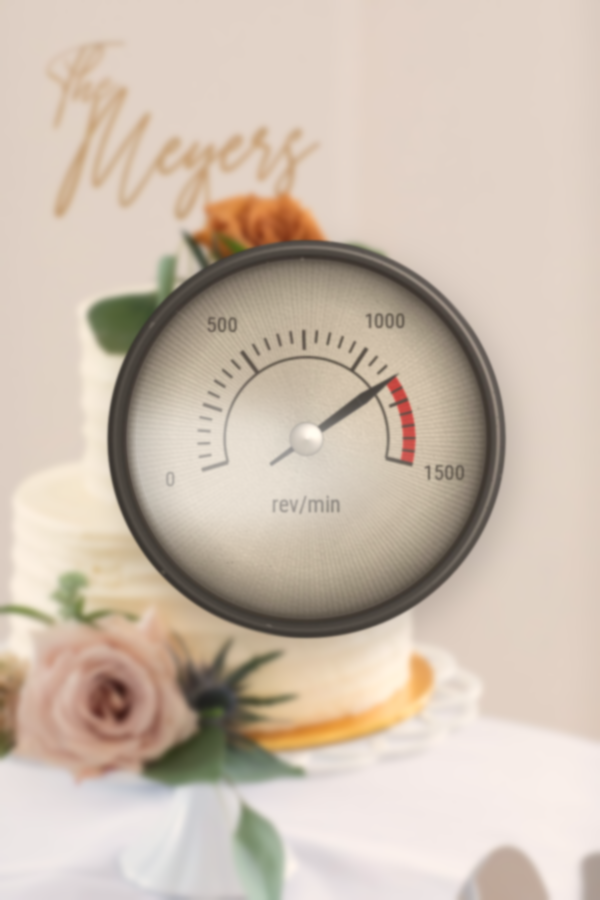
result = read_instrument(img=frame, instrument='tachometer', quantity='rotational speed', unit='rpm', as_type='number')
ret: 1150 rpm
